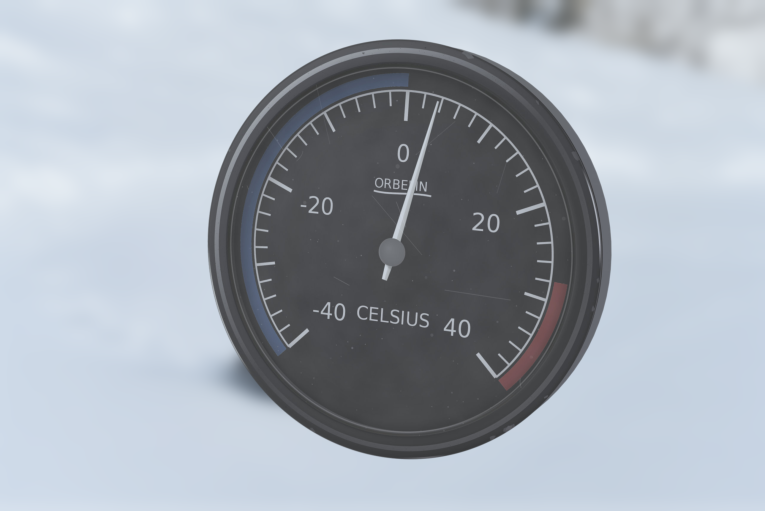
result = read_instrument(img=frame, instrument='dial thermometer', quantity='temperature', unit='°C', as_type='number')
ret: 4 °C
